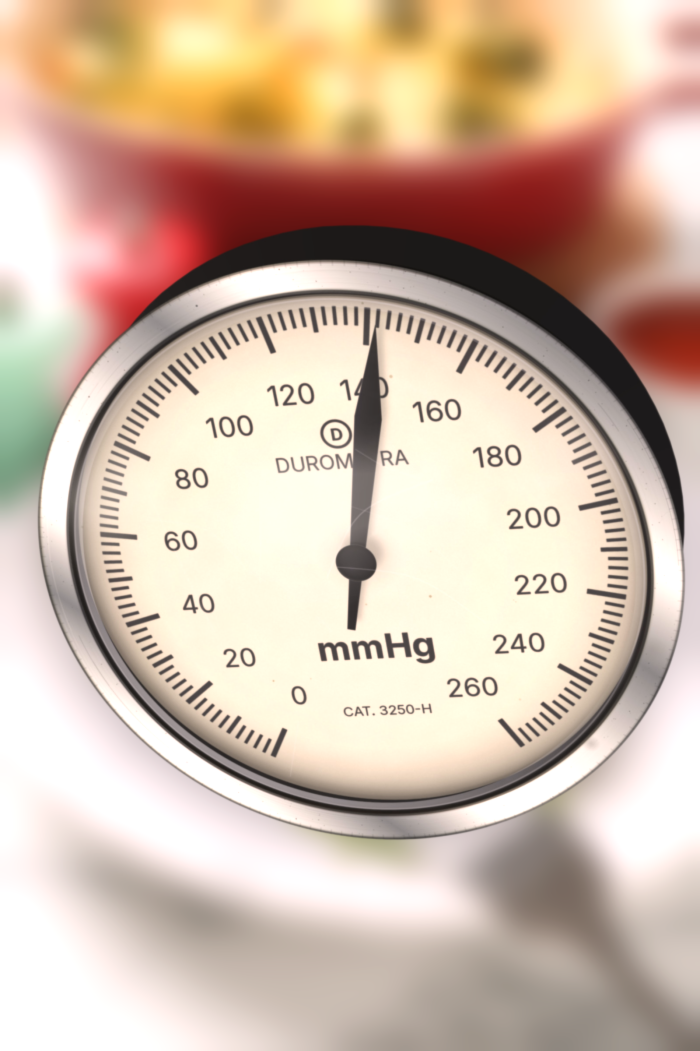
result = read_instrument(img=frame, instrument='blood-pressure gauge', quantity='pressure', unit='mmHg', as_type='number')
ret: 142 mmHg
